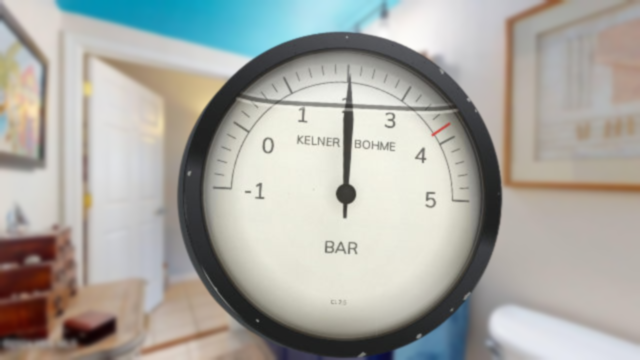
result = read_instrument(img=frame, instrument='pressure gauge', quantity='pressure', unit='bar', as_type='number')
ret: 2 bar
